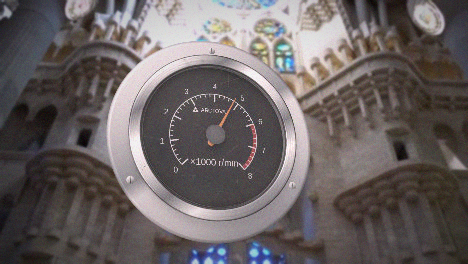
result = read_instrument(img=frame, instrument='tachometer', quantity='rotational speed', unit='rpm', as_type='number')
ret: 4800 rpm
